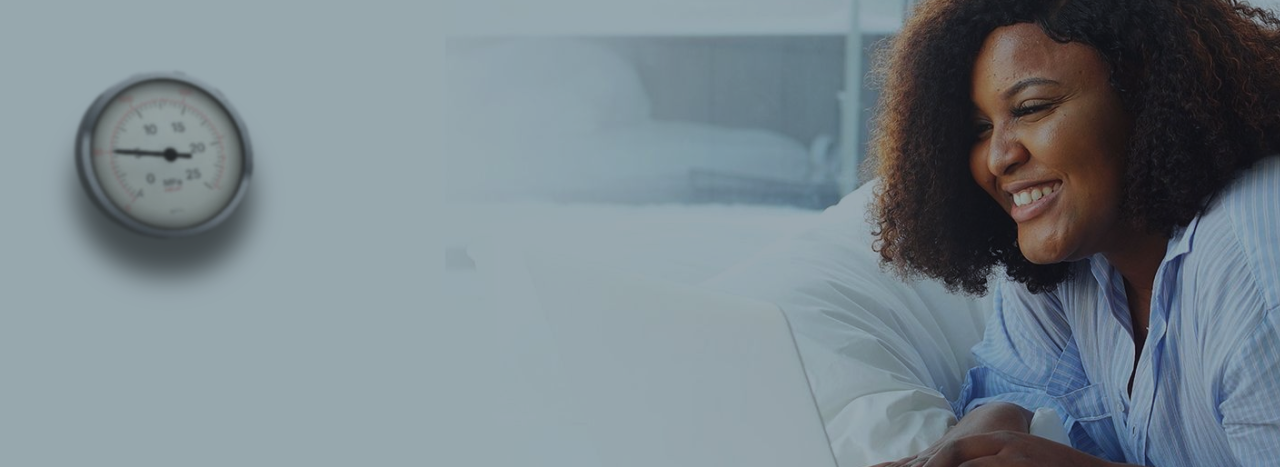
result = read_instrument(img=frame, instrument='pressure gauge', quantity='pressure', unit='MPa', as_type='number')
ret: 5 MPa
